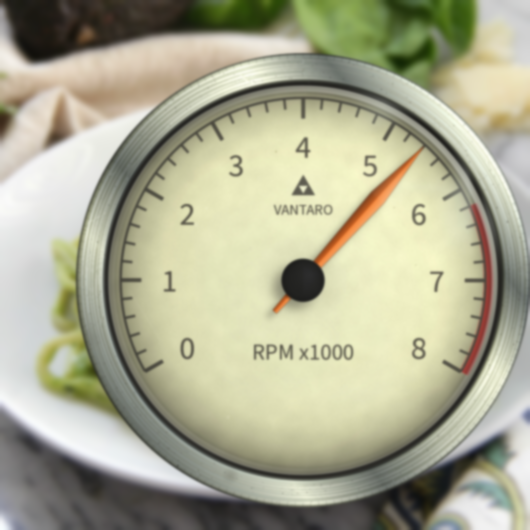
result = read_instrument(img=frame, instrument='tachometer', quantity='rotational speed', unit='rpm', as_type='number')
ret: 5400 rpm
